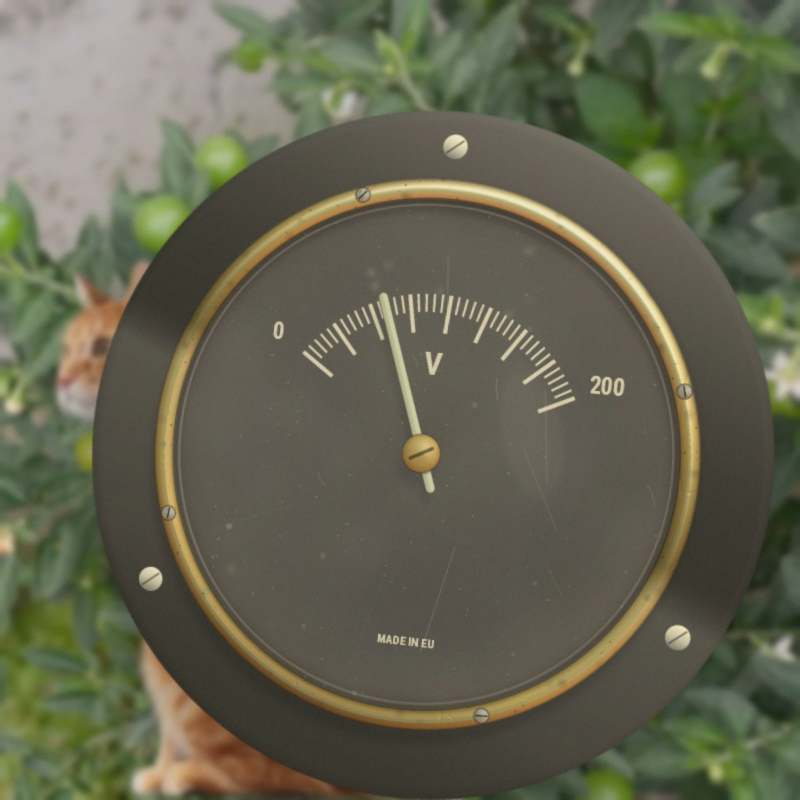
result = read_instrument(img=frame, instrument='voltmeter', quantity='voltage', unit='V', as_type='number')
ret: 60 V
